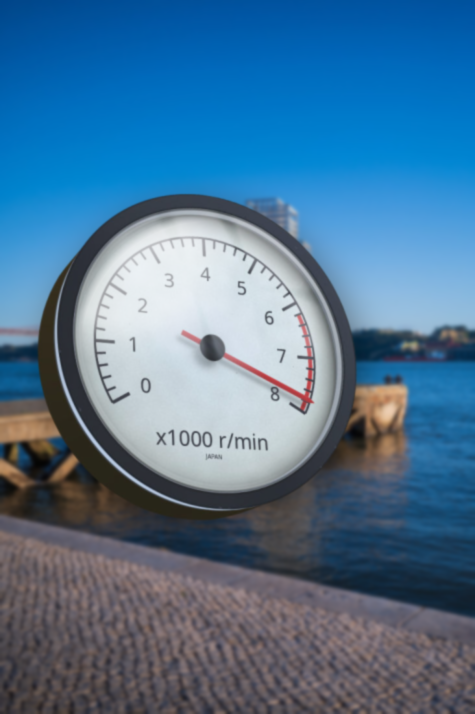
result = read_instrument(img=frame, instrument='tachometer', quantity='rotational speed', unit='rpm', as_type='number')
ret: 7800 rpm
